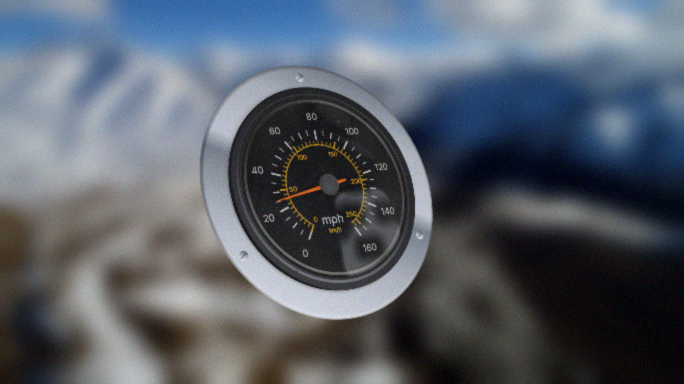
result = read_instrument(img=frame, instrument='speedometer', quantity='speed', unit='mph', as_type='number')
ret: 25 mph
